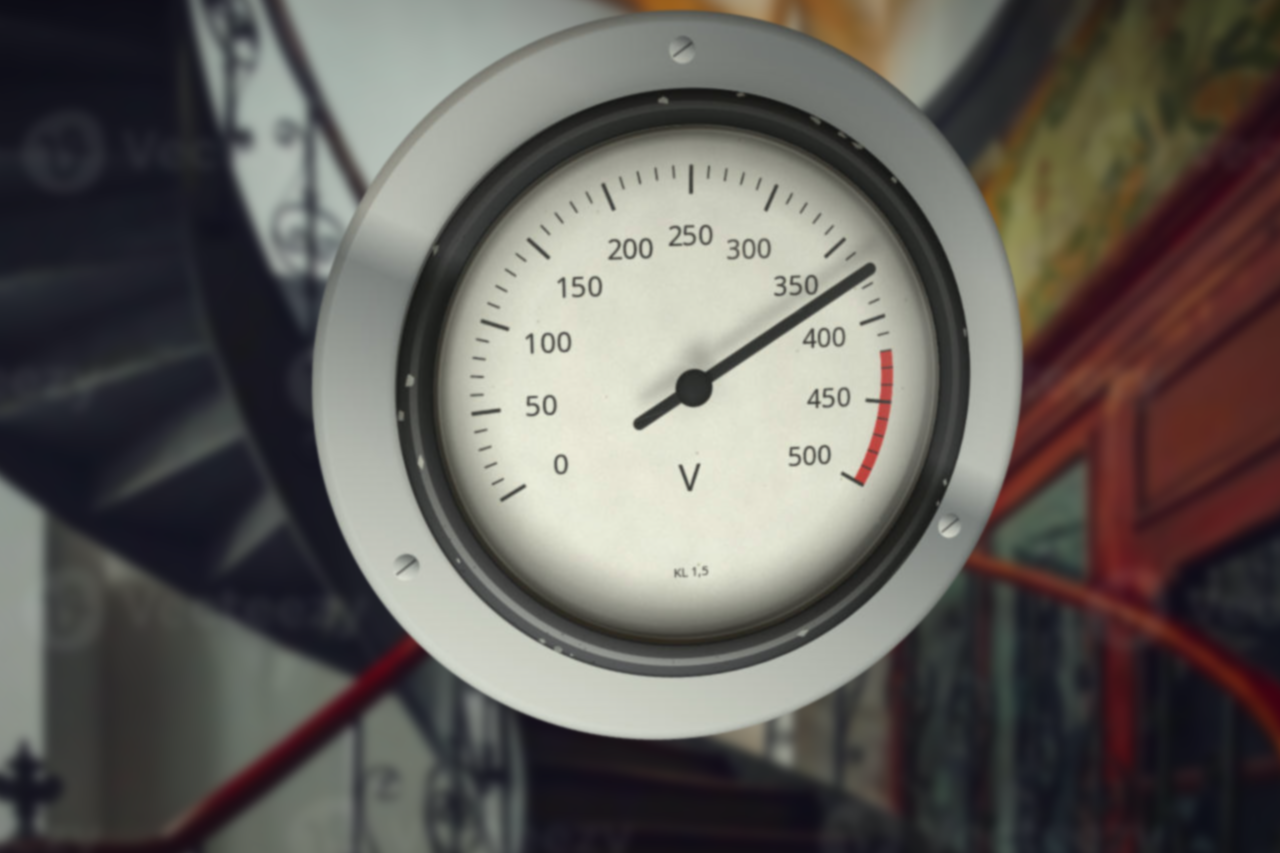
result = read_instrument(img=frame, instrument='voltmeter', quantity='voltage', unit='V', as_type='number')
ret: 370 V
